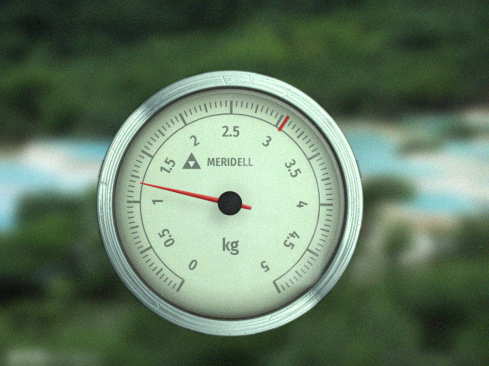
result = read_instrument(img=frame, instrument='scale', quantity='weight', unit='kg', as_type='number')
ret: 1.2 kg
